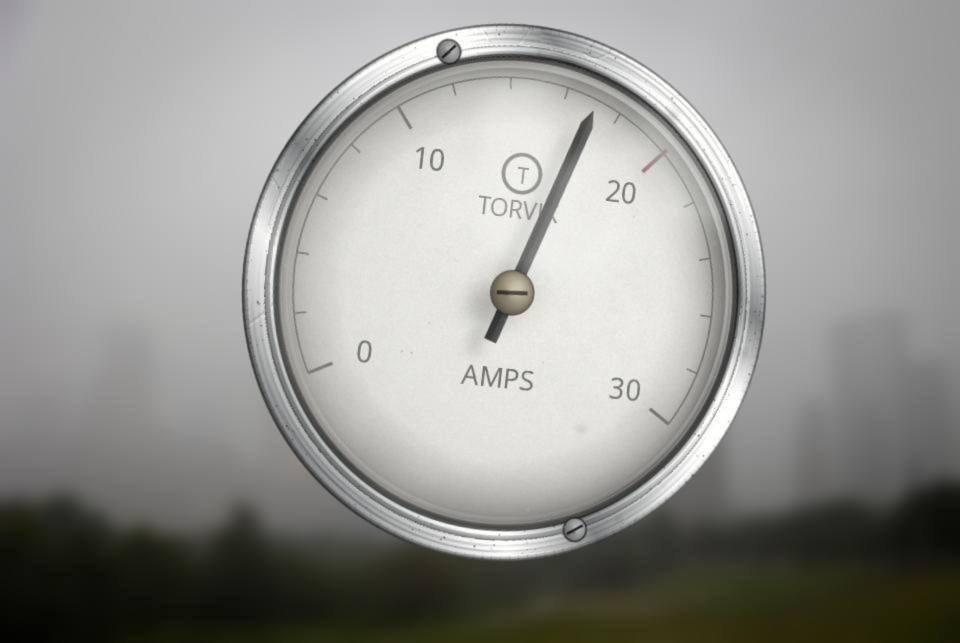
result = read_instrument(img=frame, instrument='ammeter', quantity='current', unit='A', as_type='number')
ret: 17 A
